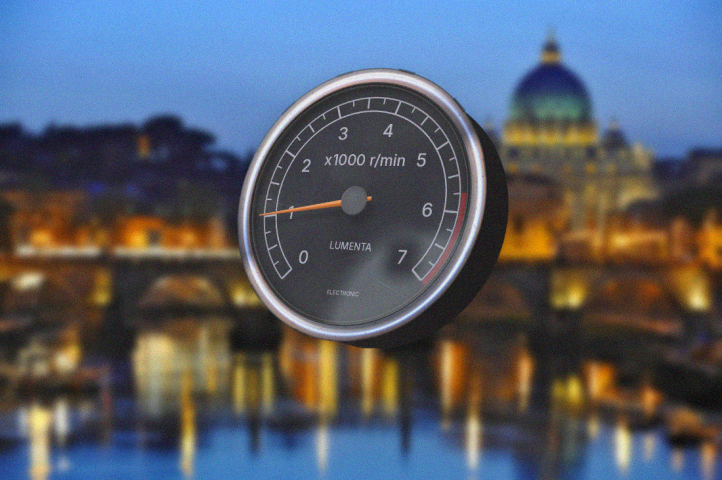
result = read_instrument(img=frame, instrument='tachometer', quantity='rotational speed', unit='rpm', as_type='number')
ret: 1000 rpm
